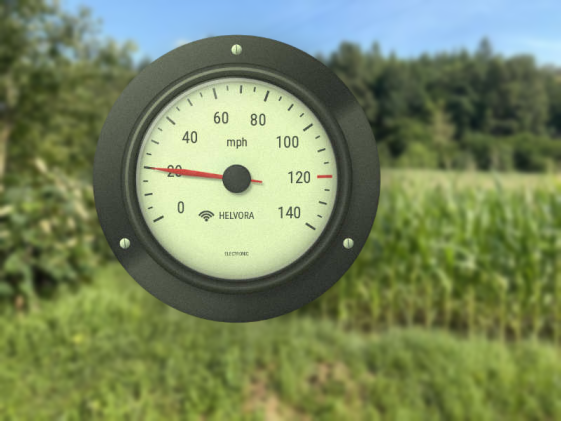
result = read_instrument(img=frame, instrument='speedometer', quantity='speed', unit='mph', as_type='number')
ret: 20 mph
